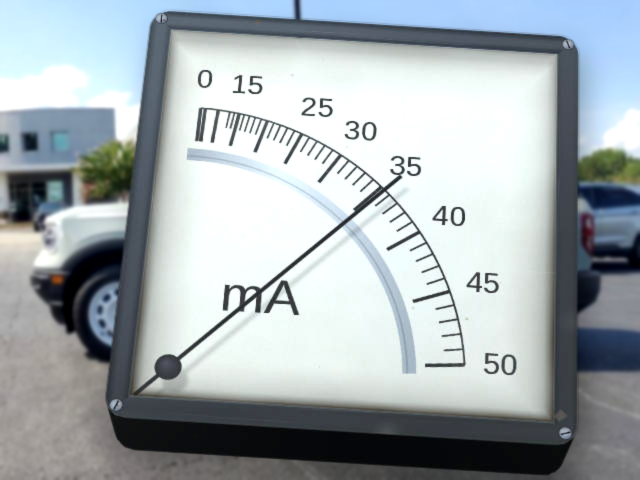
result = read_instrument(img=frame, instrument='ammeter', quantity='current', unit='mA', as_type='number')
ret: 35.5 mA
